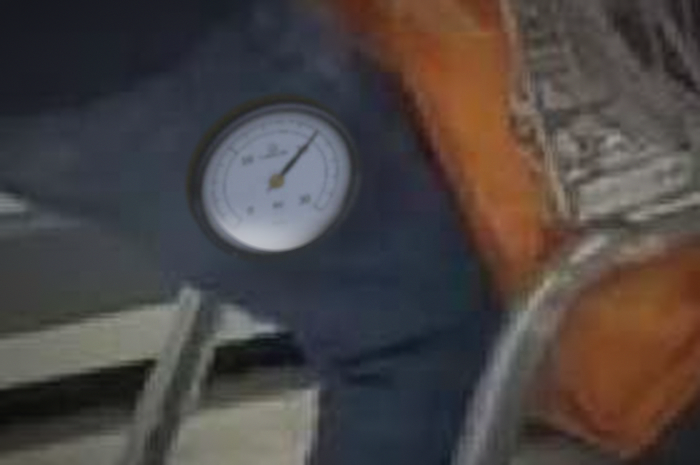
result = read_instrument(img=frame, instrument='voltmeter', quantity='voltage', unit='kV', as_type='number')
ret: 20 kV
